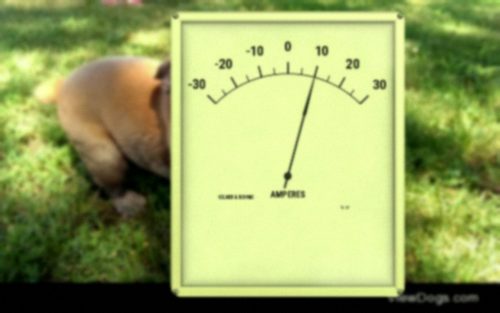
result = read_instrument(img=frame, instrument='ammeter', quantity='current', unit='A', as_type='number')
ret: 10 A
